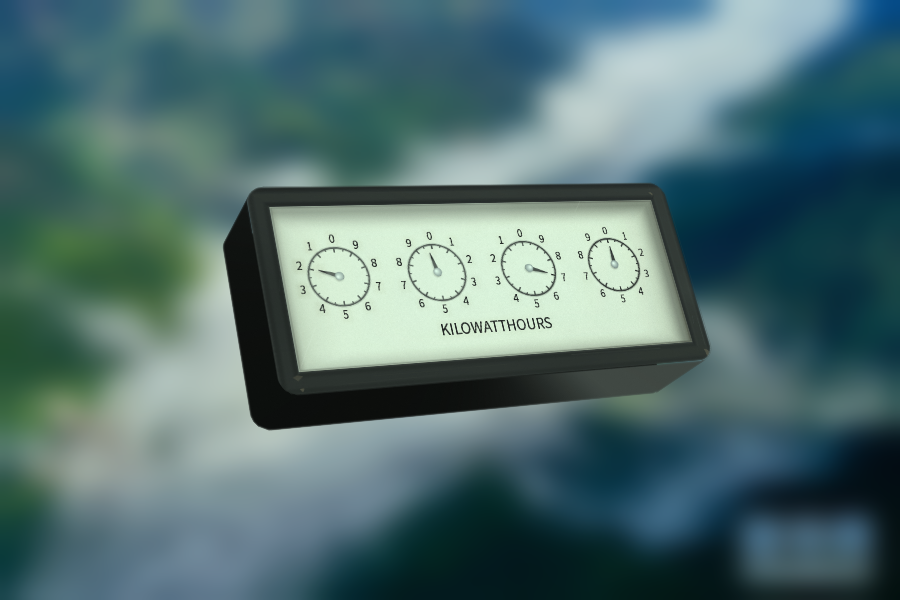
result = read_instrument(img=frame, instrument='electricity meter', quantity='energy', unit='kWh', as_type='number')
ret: 1970 kWh
